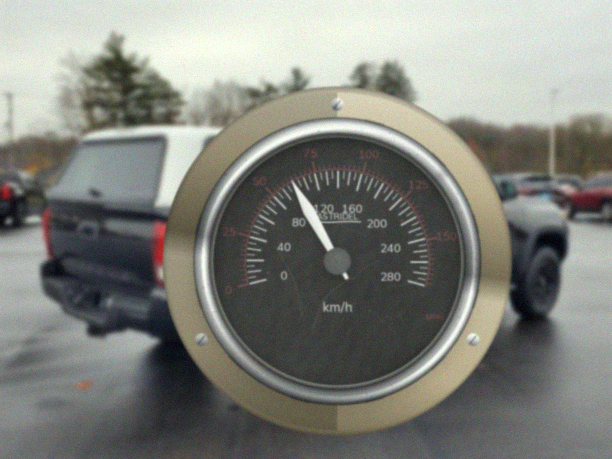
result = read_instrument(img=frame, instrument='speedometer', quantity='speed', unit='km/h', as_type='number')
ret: 100 km/h
